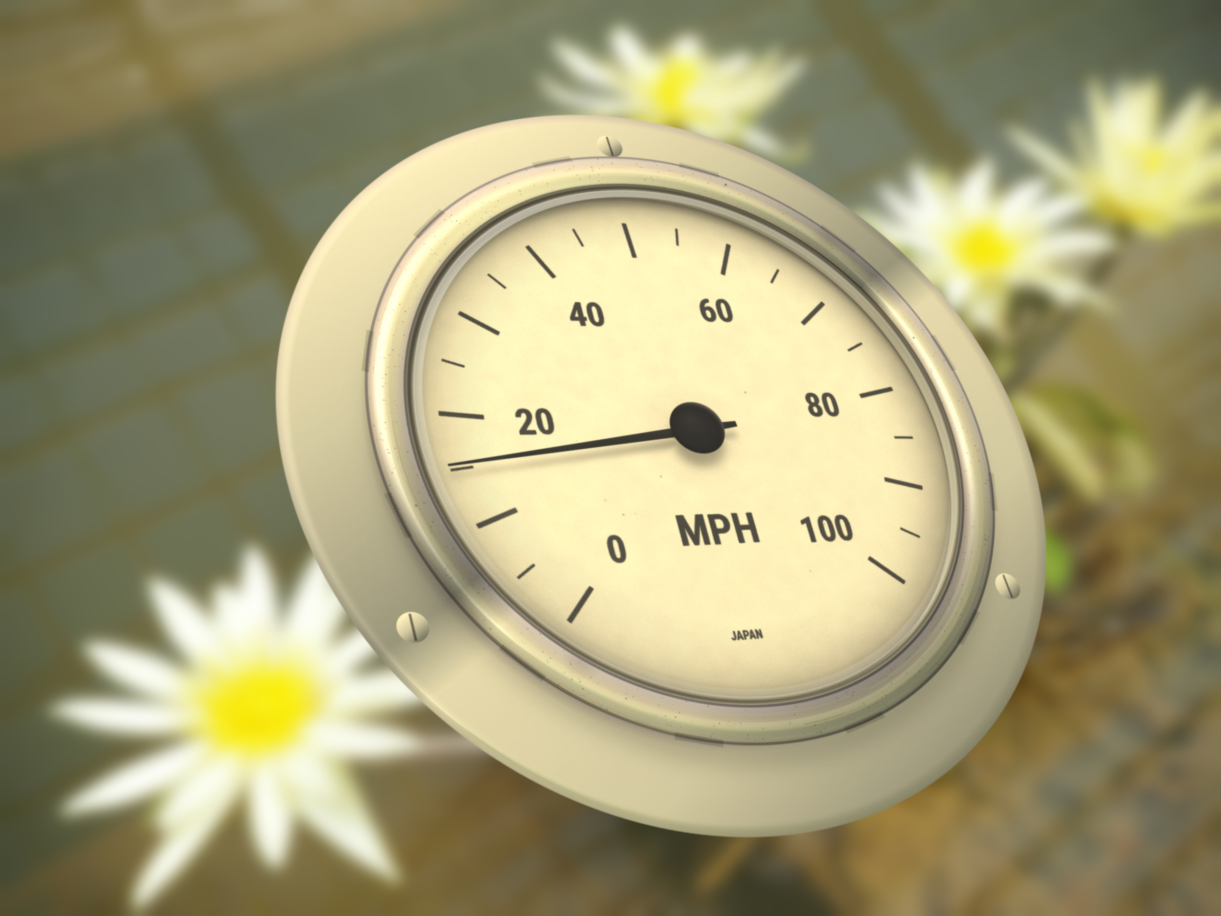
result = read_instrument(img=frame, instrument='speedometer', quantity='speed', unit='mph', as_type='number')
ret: 15 mph
